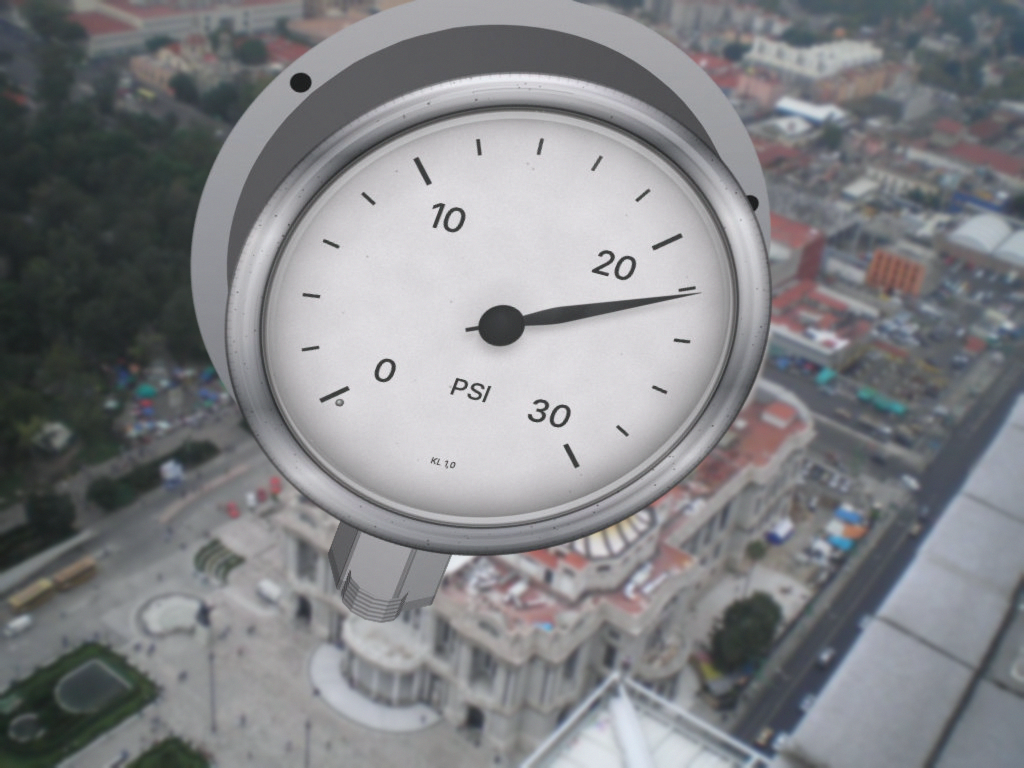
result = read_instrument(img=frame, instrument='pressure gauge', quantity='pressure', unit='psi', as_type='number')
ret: 22 psi
